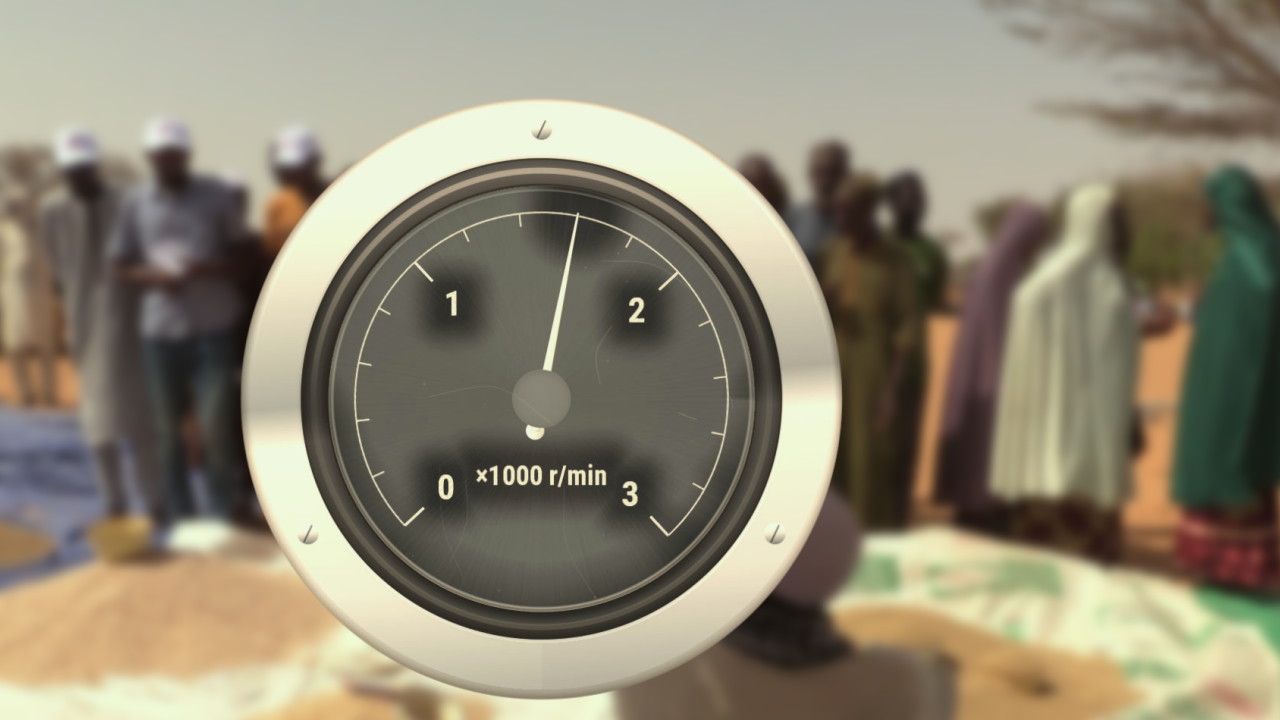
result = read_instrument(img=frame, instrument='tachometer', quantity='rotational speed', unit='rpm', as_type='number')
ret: 1600 rpm
